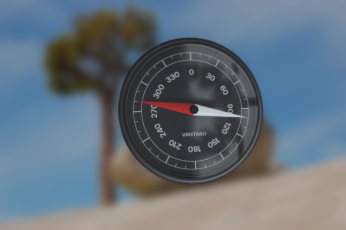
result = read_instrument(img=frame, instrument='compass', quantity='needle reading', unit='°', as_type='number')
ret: 280 °
